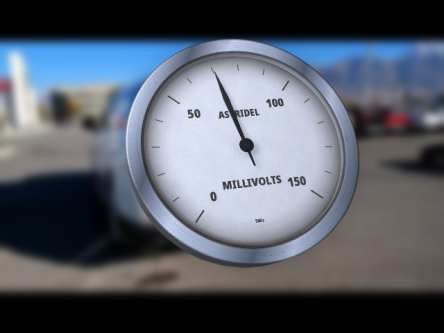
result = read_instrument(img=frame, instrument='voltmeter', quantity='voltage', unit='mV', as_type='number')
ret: 70 mV
